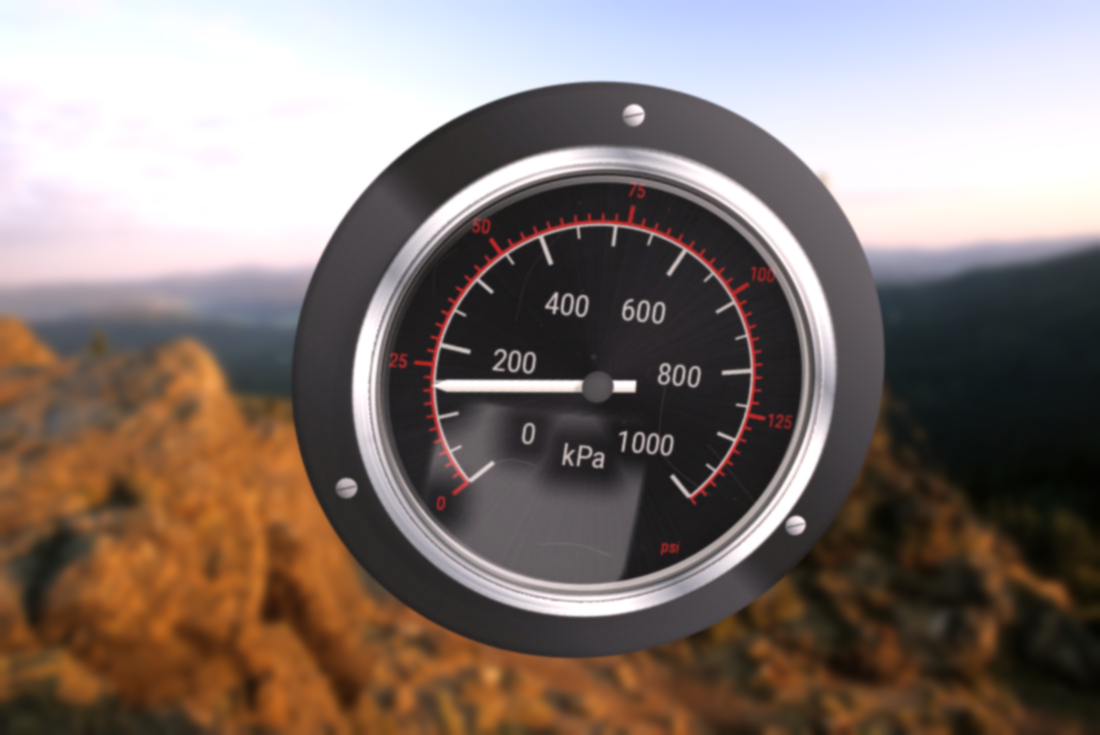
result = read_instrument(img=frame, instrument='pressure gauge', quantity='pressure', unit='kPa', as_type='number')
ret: 150 kPa
